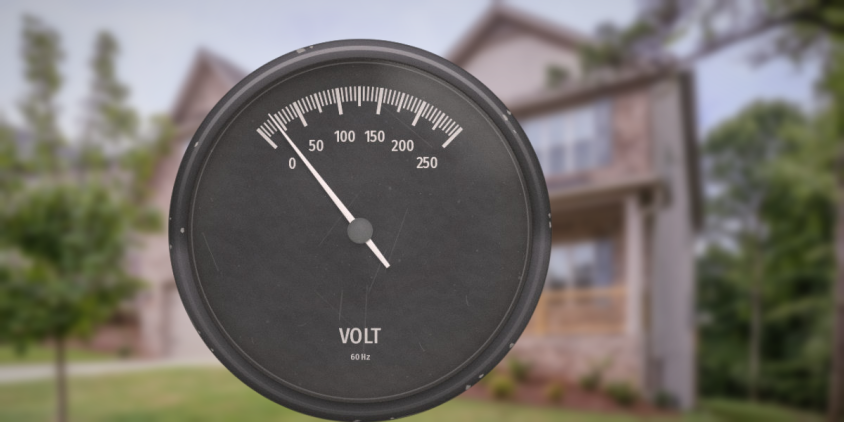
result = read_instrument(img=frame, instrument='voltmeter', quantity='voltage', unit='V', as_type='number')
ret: 20 V
